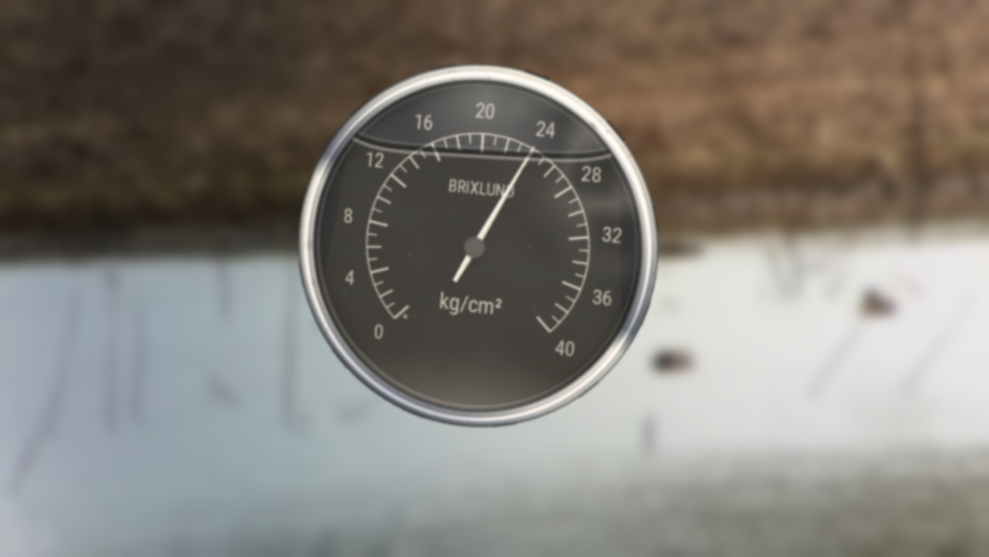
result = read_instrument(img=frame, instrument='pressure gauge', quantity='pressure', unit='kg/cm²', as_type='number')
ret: 24 kg/cm²
